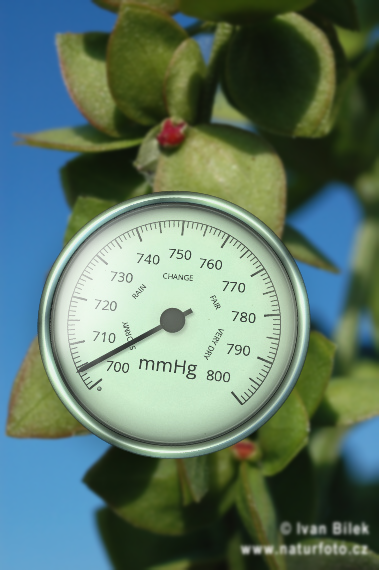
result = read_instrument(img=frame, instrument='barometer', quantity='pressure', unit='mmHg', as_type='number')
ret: 704 mmHg
